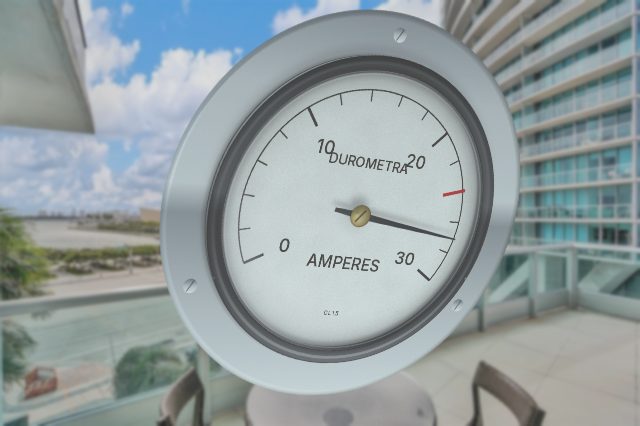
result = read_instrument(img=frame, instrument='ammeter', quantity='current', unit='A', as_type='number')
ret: 27 A
